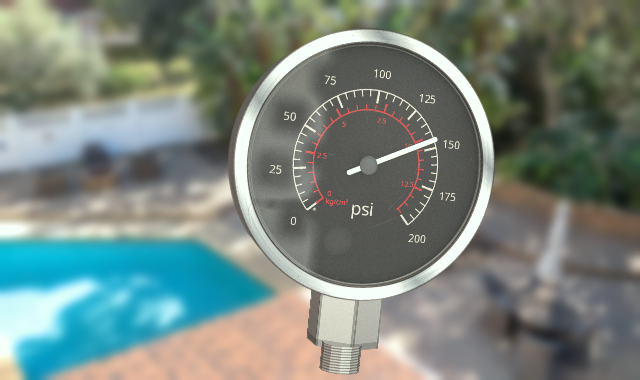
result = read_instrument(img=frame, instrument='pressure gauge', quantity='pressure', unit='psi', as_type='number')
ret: 145 psi
